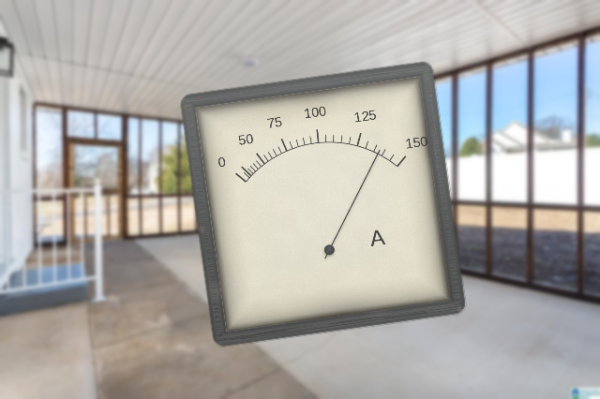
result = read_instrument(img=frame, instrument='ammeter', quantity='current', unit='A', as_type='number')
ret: 137.5 A
